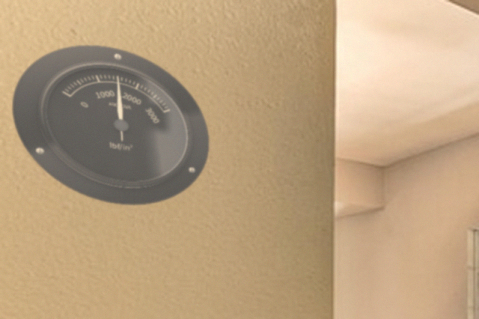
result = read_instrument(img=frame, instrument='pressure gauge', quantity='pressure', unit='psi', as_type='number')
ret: 1500 psi
